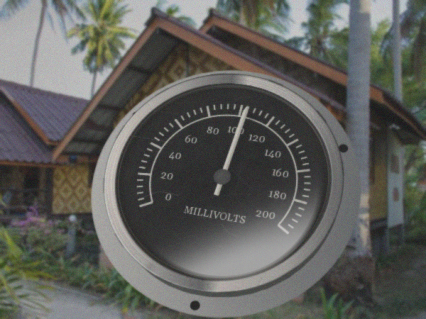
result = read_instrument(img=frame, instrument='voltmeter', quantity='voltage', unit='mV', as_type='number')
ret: 104 mV
